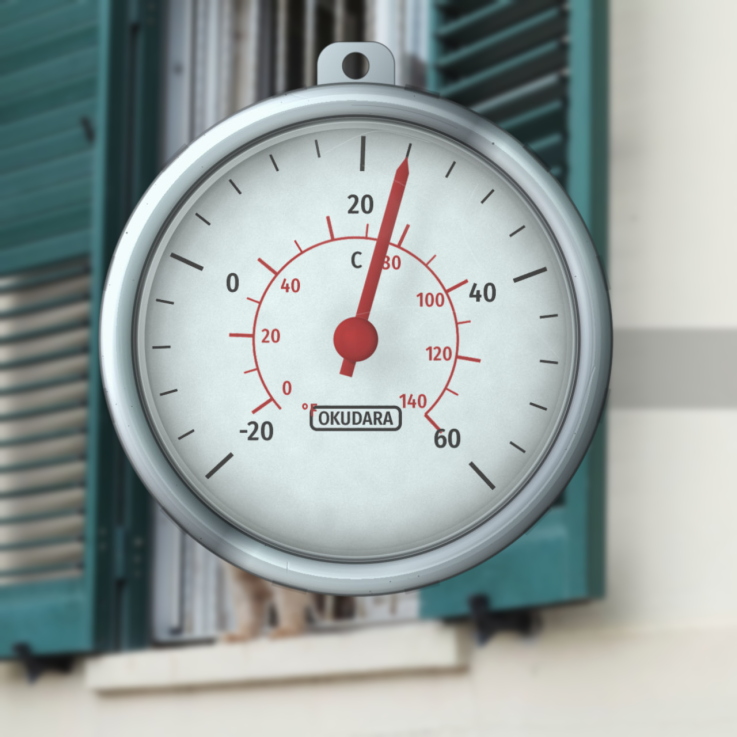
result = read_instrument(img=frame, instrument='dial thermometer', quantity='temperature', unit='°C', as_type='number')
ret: 24 °C
